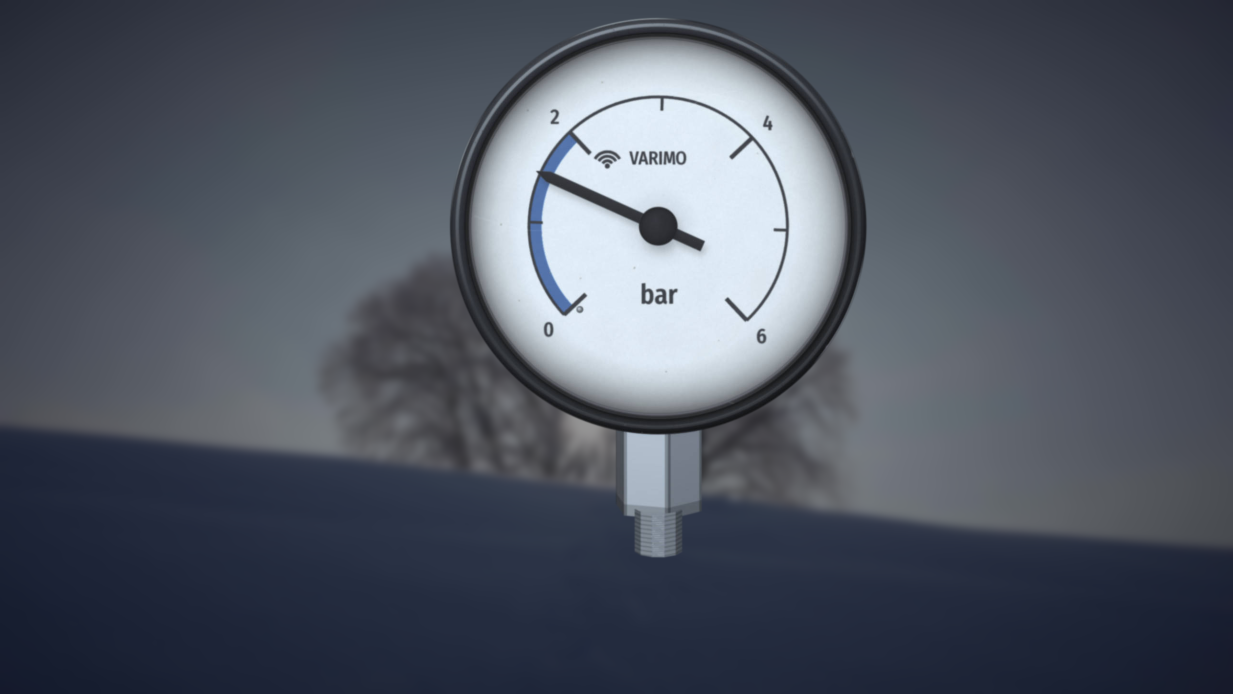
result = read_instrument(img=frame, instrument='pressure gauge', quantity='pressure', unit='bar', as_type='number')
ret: 1.5 bar
